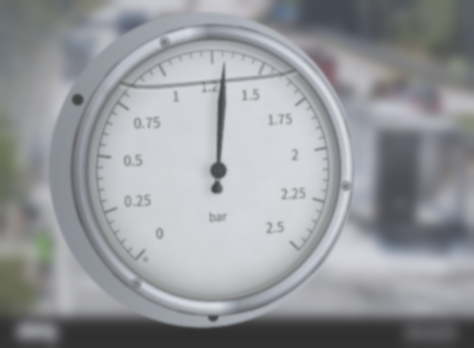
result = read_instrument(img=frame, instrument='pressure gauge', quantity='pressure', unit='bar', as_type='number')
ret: 1.3 bar
